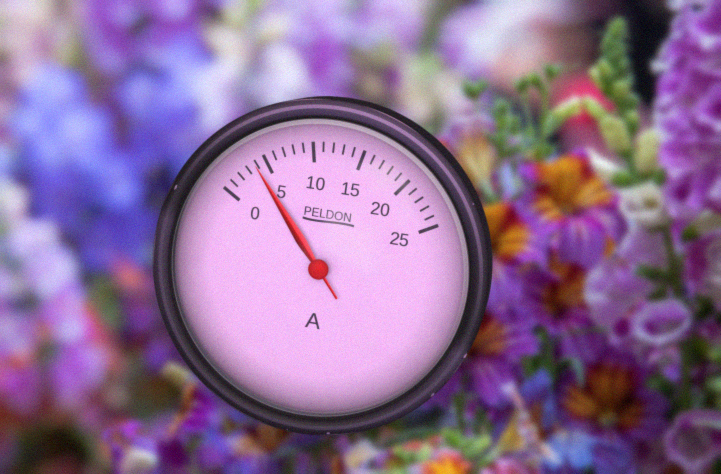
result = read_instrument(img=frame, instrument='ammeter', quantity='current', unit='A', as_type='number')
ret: 4 A
